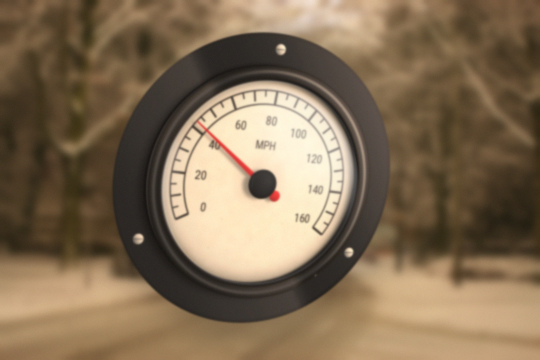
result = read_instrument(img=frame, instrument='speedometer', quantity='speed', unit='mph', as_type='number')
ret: 42.5 mph
